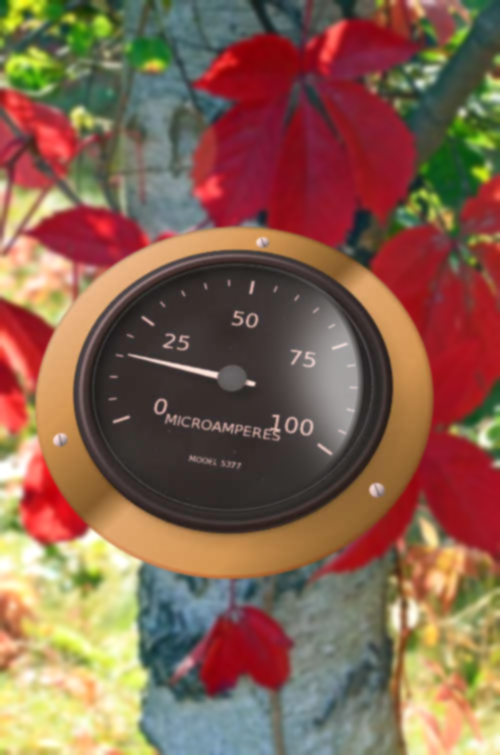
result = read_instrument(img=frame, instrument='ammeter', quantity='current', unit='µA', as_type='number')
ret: 15 µA
